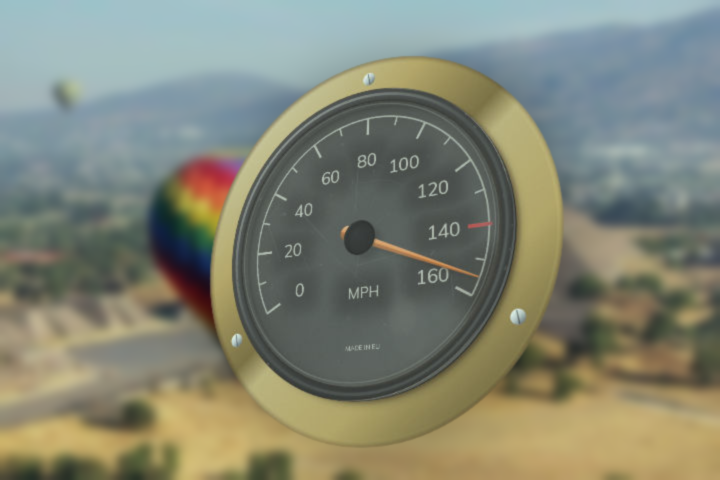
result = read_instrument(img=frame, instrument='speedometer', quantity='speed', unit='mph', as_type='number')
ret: 155 mph
